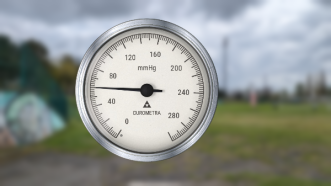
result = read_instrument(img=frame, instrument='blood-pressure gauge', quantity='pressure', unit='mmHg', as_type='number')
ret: 60 mmHg
